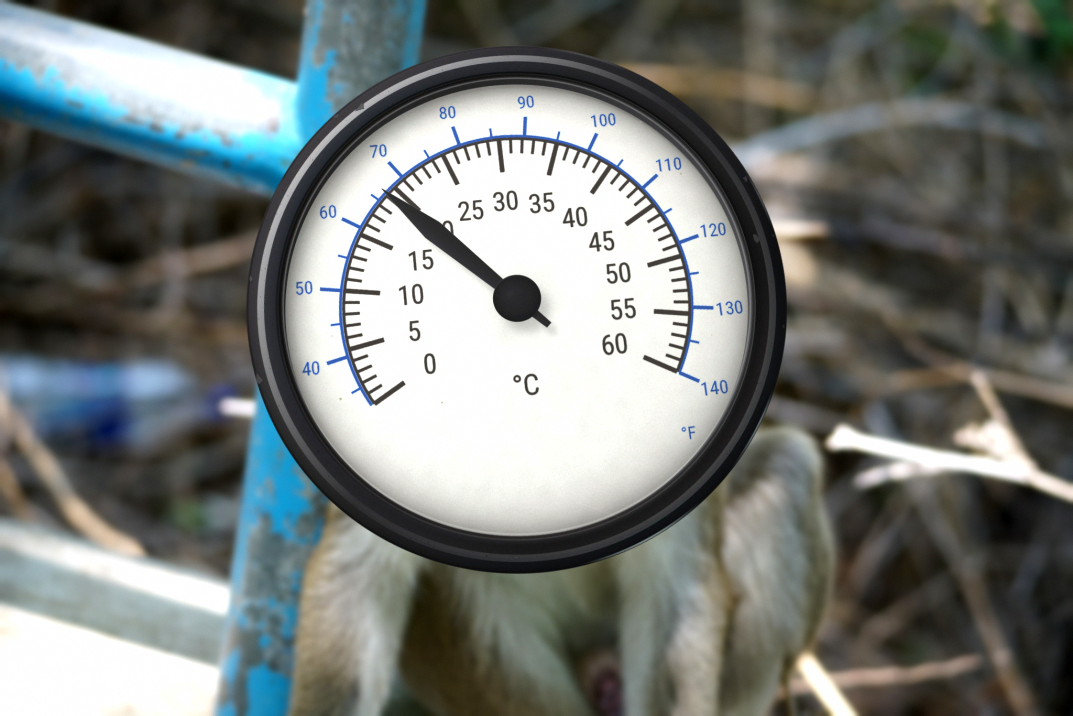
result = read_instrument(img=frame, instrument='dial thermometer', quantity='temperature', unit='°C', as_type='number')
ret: 19 °C
